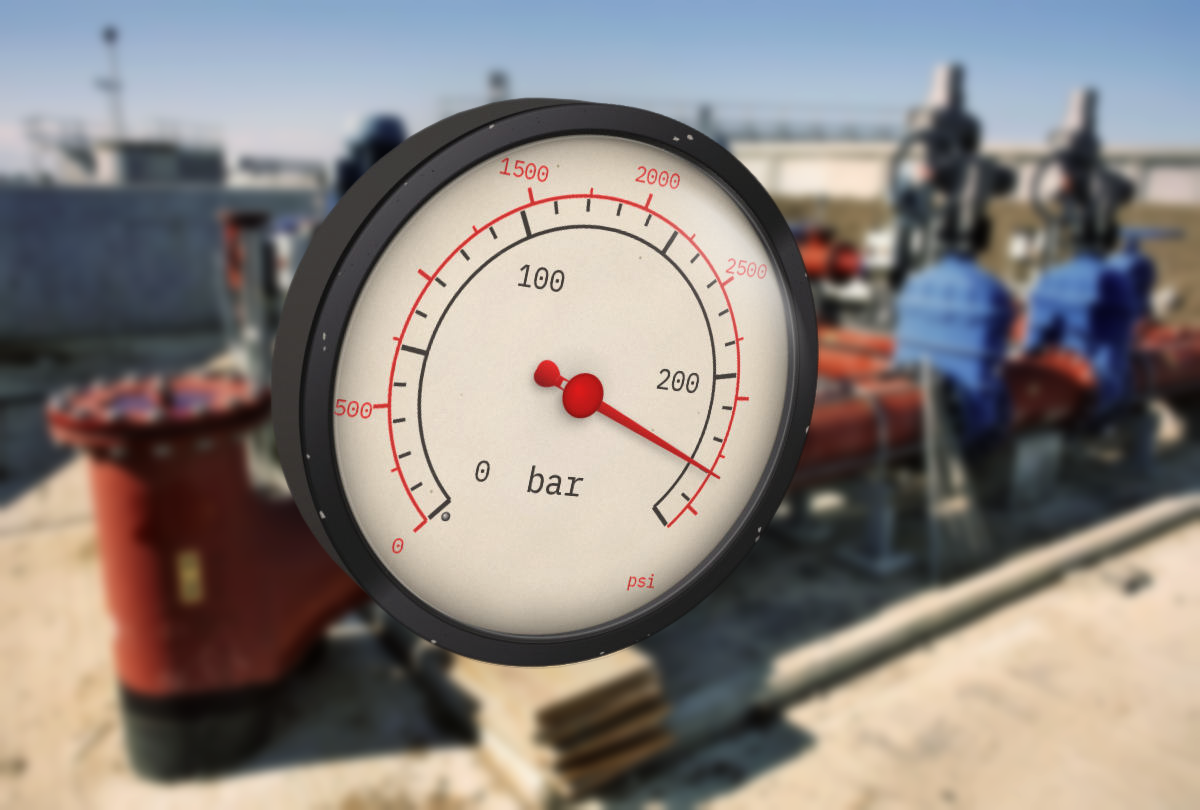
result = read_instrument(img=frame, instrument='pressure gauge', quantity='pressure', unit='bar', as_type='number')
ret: 230 bar
